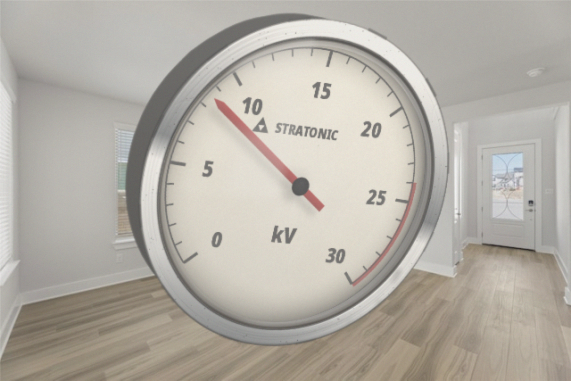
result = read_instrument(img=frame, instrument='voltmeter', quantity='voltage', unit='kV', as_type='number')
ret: 8.5 kV
